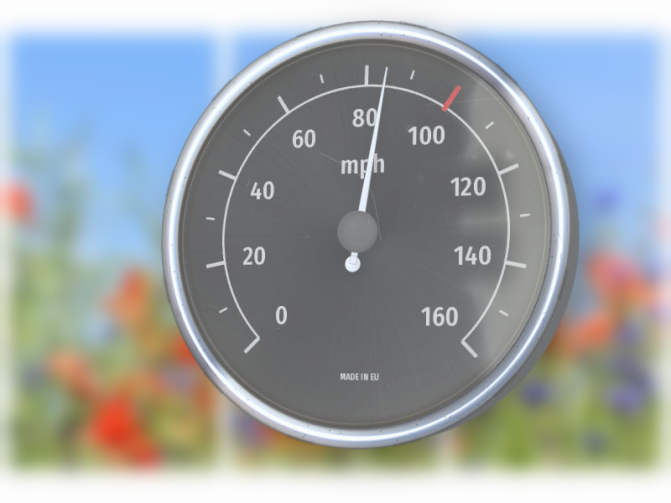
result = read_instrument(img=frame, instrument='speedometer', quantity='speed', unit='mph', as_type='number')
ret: 85 mph
